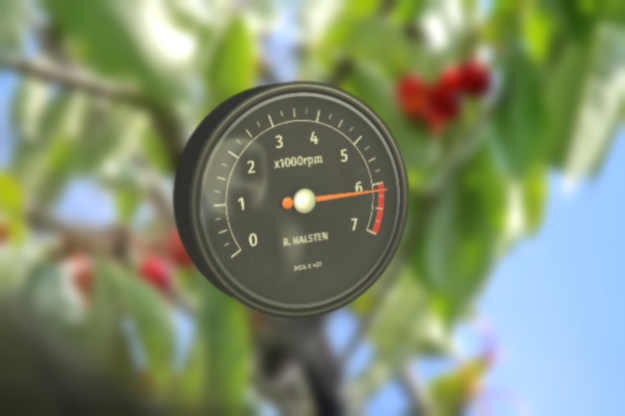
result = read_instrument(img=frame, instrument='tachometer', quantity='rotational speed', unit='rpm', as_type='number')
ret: 6125 rpm
